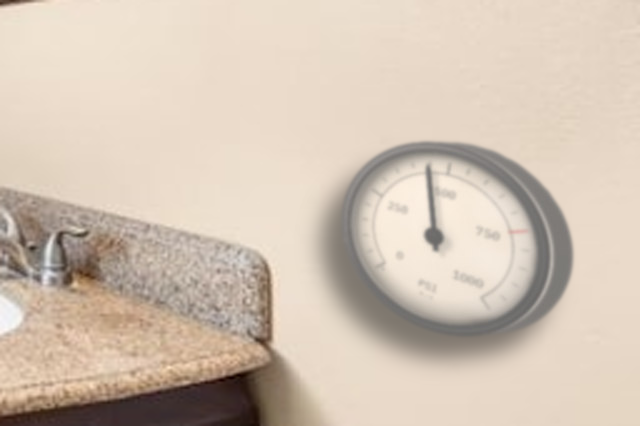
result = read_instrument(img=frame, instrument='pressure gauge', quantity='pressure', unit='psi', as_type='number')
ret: 450 psi
